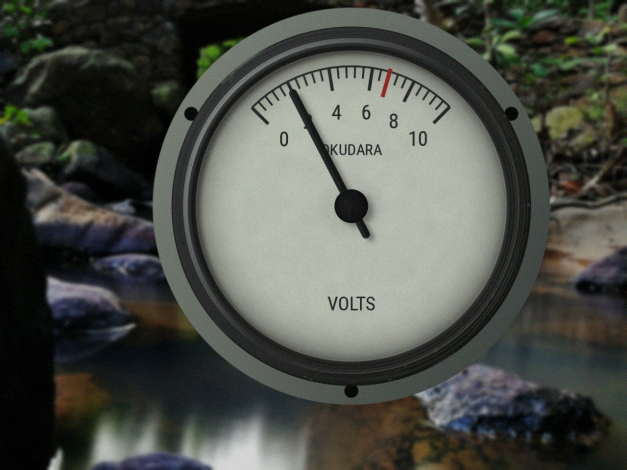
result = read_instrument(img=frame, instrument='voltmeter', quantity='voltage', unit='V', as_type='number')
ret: 2 V
